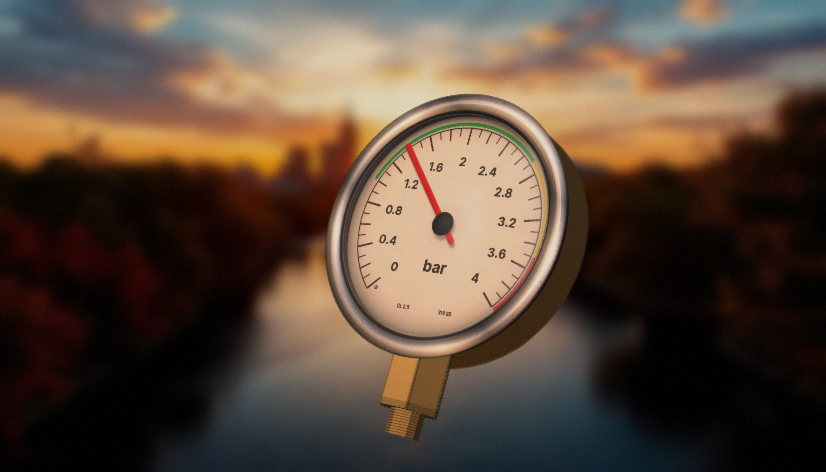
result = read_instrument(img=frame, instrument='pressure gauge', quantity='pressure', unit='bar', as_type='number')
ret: 1.4 bar
